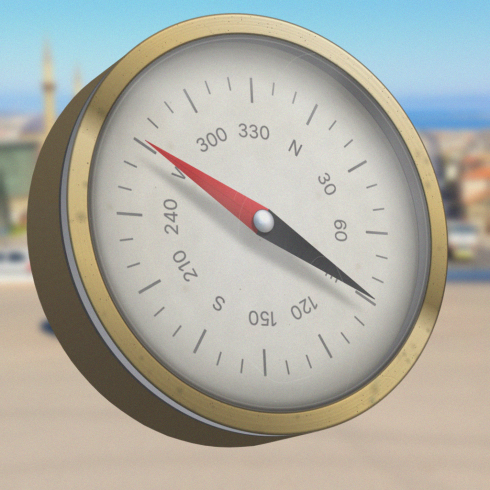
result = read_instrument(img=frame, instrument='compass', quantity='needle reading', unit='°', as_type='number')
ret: 270 °
